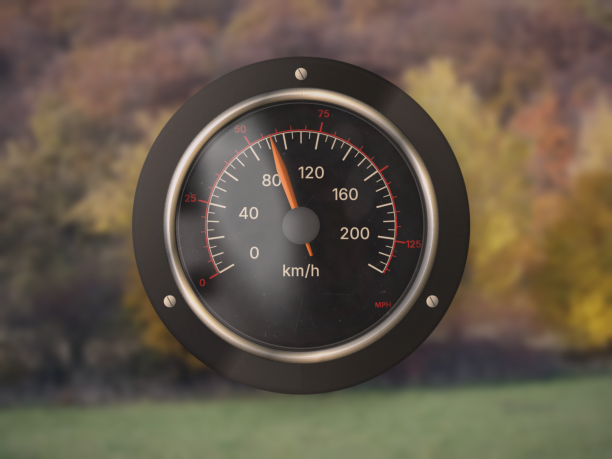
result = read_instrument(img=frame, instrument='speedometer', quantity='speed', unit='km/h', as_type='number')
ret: 92.5 km/h
